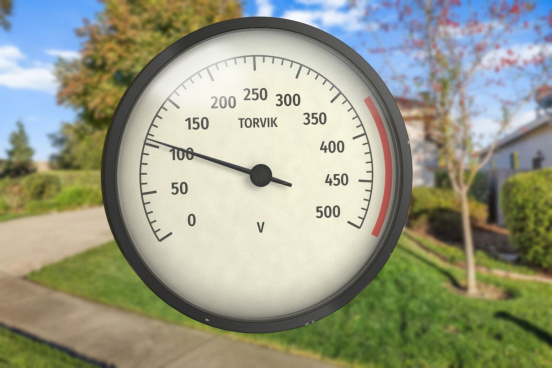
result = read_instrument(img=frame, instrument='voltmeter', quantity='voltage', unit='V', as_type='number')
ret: 105 V
